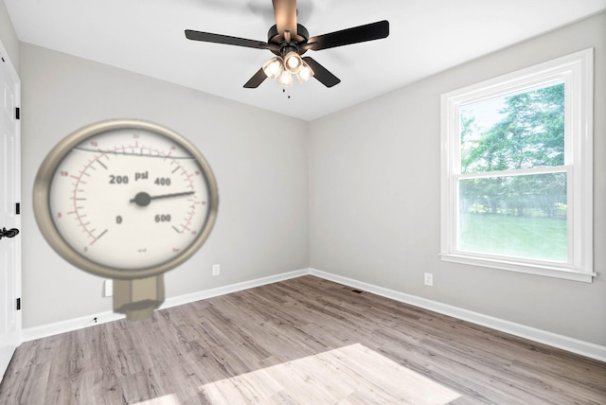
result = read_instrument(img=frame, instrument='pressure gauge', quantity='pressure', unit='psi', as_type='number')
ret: 480 psi
